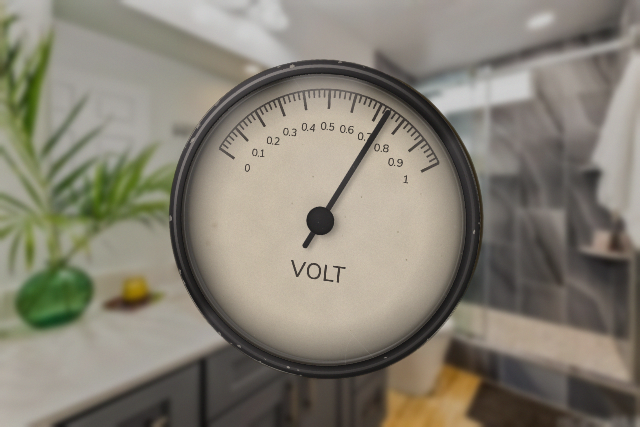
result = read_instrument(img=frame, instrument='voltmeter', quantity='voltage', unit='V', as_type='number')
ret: 0.74 V
